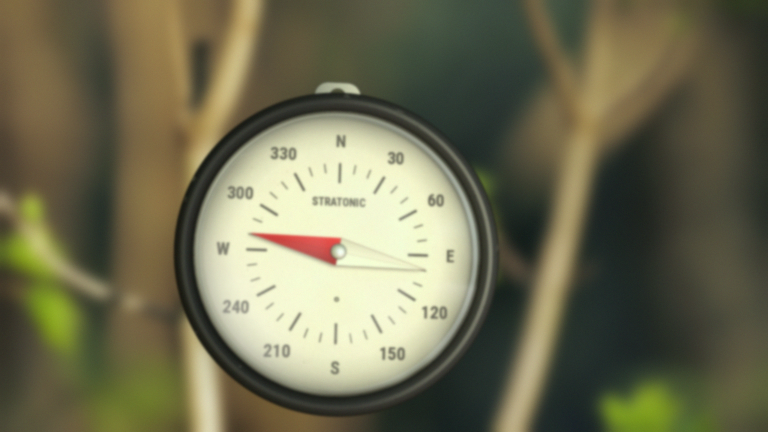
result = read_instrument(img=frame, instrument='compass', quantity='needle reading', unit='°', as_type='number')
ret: 280 °
